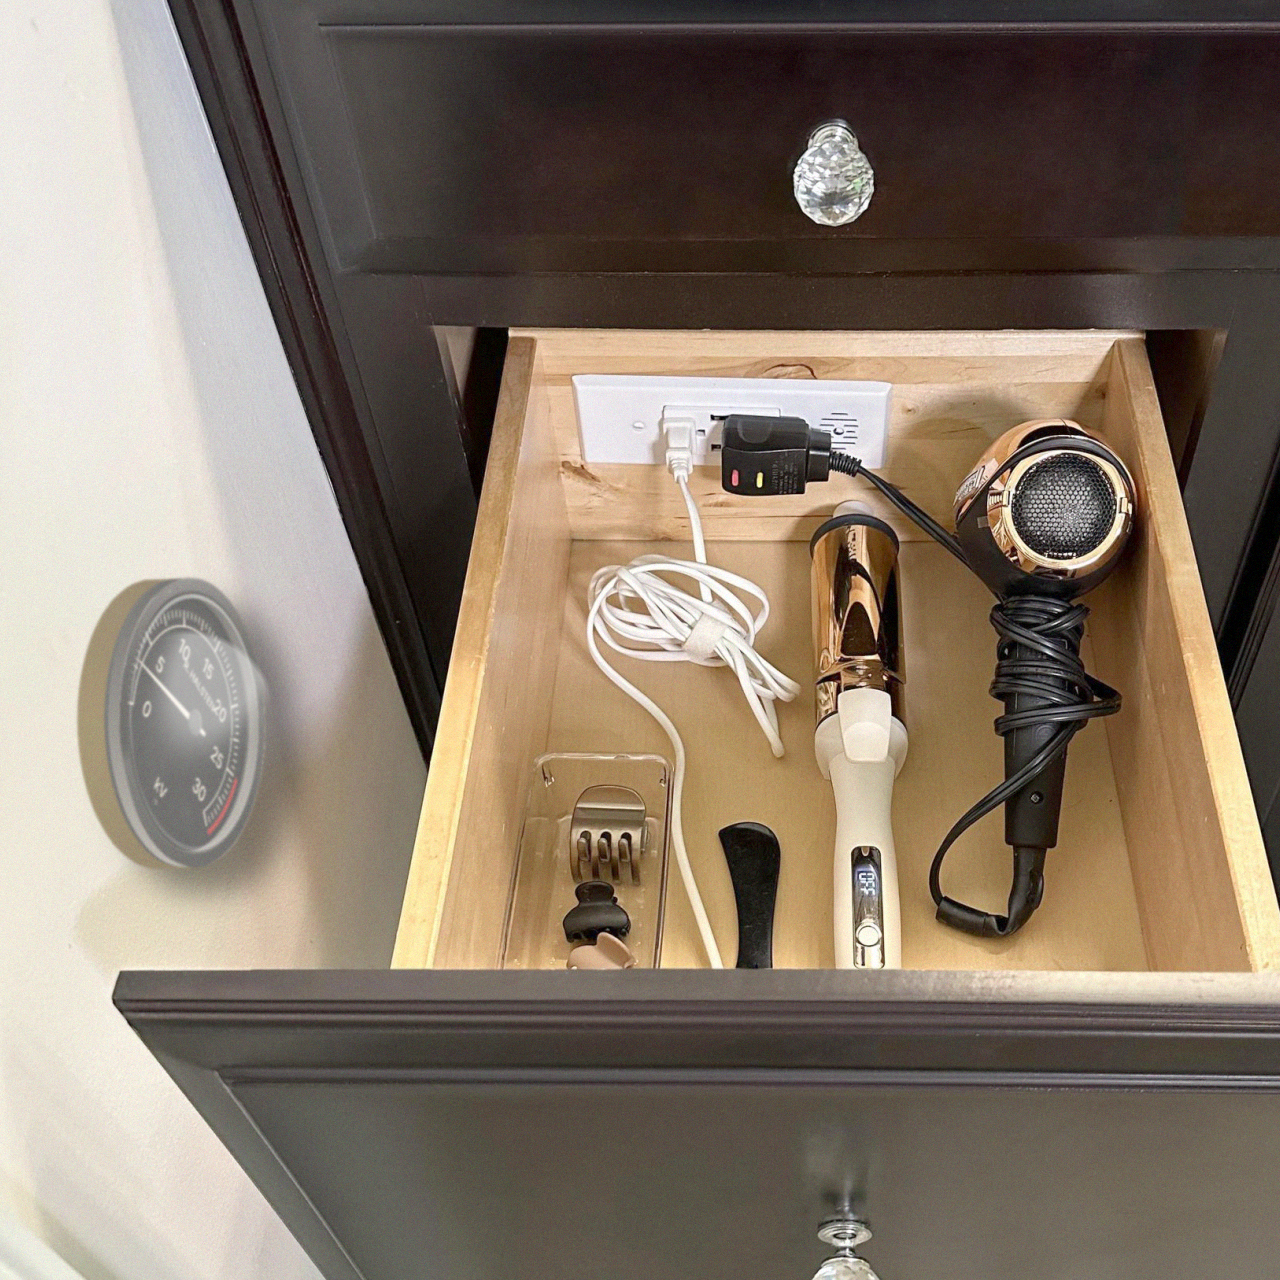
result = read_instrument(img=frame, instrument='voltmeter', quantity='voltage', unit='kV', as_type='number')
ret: 2.5 kV
